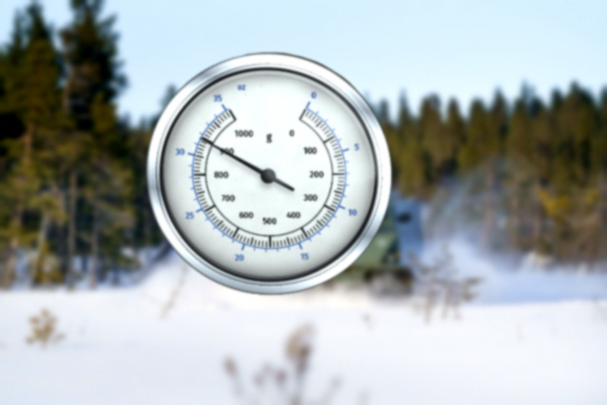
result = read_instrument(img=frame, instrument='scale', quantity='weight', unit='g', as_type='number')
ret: 900 g
